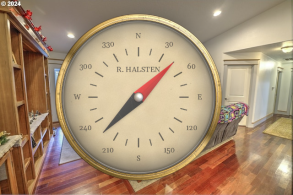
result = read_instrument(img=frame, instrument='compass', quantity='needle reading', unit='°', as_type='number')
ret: 45 °
